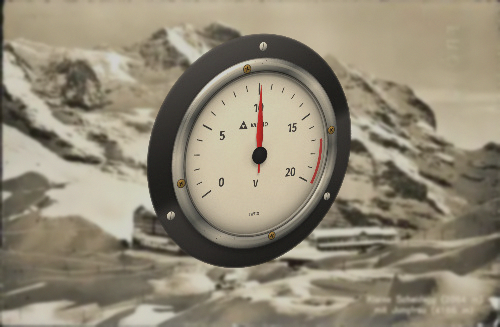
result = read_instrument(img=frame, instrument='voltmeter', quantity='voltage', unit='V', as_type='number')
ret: 10 V
